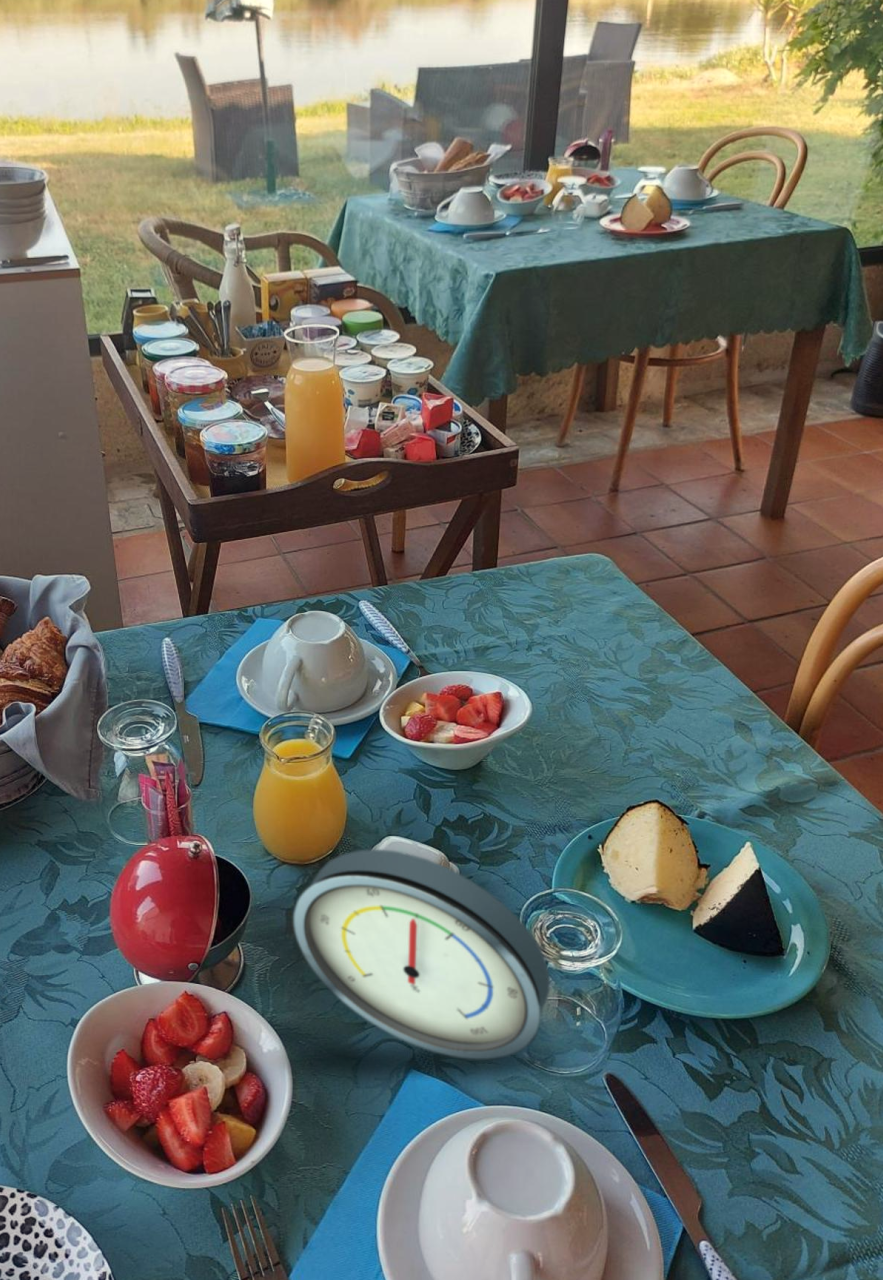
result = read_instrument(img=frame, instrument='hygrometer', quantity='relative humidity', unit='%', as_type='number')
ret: 50 %
